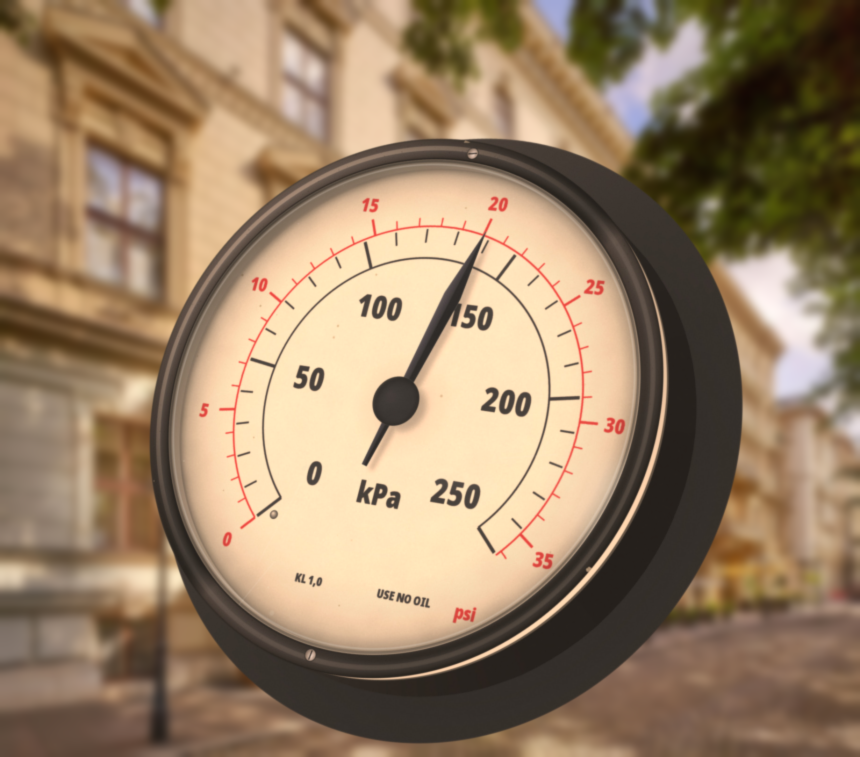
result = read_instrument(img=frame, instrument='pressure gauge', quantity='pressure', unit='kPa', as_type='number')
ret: 140 kPa
